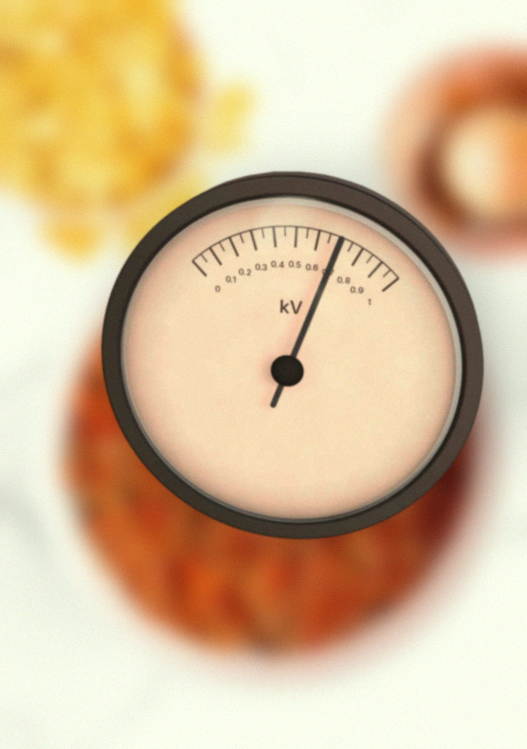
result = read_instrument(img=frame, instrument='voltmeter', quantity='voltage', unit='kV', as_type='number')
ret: 0.7 kV
